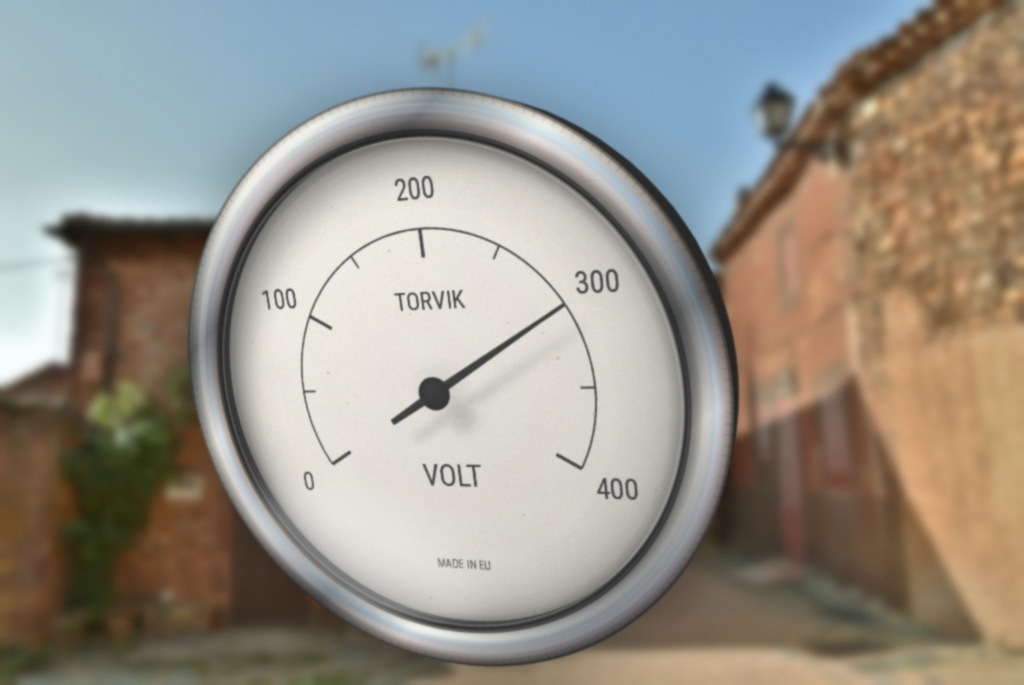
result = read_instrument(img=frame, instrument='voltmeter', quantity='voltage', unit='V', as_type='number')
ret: 300 V
